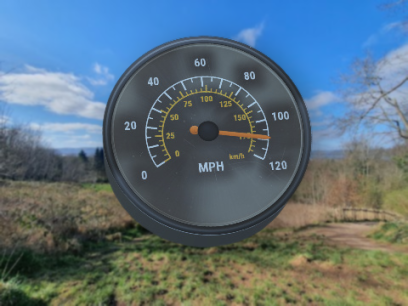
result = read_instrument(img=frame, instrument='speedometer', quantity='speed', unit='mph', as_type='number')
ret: 110 mph
